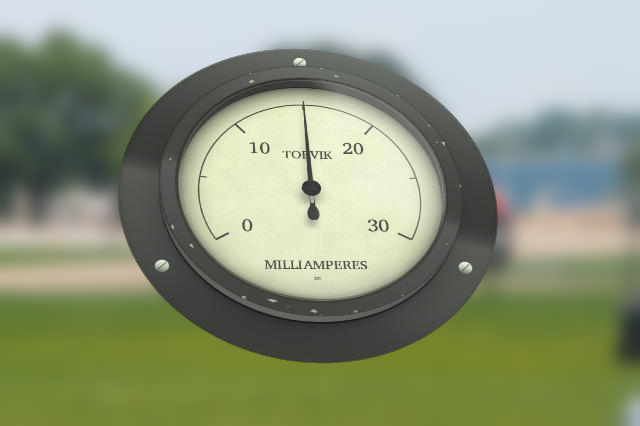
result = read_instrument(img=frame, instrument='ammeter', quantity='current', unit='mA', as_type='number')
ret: 15 mA
